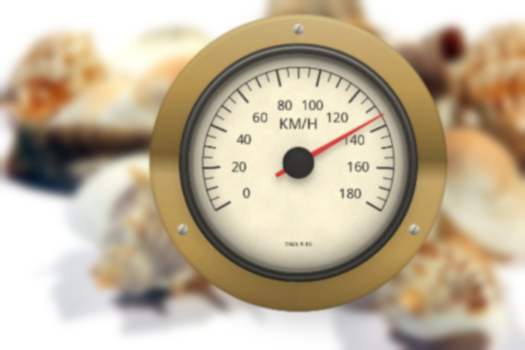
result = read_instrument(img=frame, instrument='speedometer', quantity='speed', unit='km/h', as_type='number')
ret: 135 km/h
